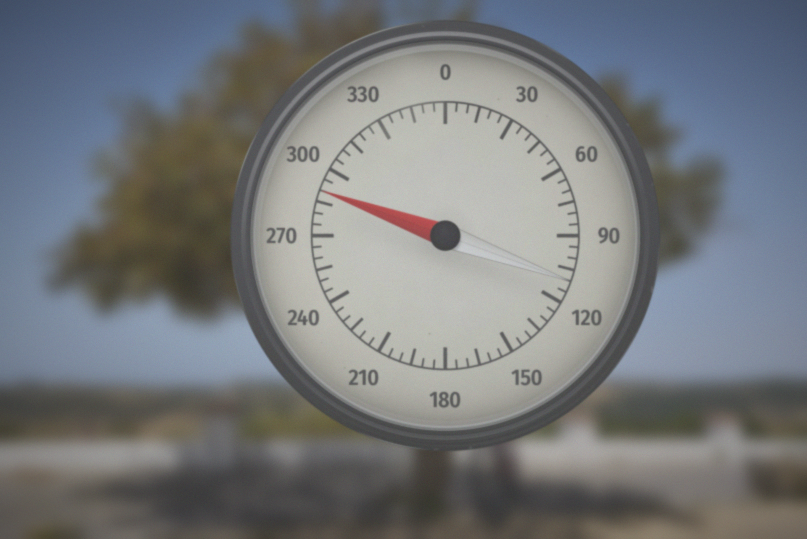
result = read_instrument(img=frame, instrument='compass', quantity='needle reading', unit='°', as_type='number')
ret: 290 °
